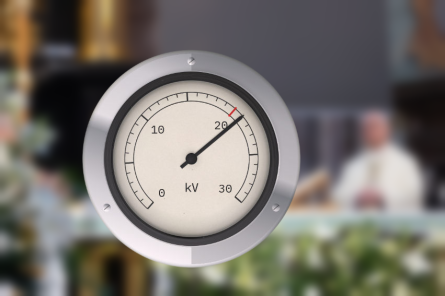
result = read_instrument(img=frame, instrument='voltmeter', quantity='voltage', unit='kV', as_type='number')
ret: 21 kV
